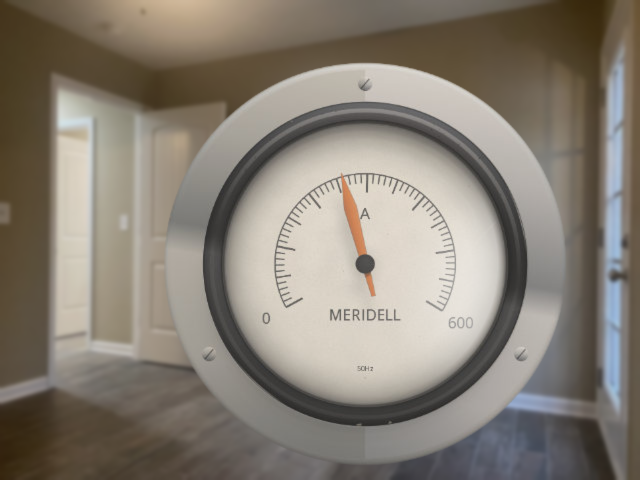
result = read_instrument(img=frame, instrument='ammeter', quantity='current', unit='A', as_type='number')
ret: 260 A
